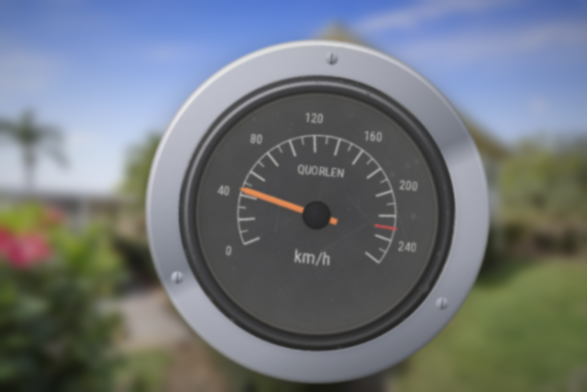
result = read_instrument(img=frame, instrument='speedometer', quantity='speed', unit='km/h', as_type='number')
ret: 45 km/h
